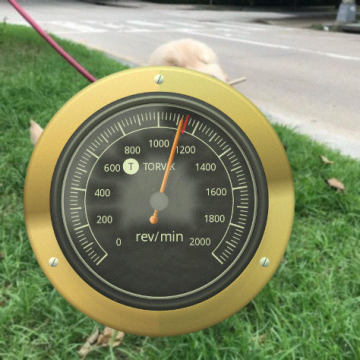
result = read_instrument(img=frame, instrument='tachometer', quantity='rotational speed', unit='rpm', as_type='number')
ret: 1120 rpm
